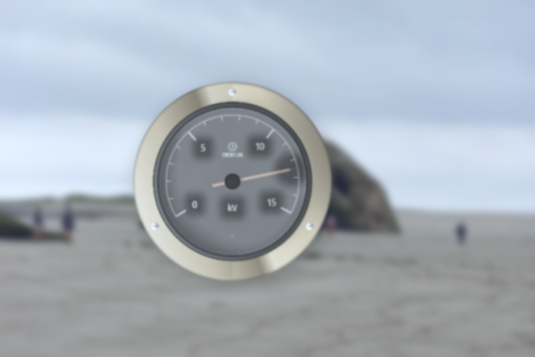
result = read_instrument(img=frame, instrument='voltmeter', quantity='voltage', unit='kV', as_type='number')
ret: 12.5 kV
